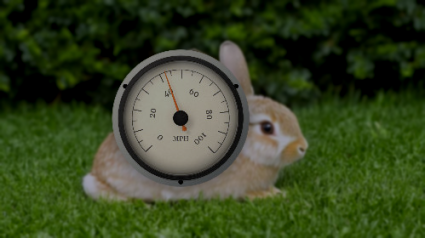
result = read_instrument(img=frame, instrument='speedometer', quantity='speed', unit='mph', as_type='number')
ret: 42.5 mph
